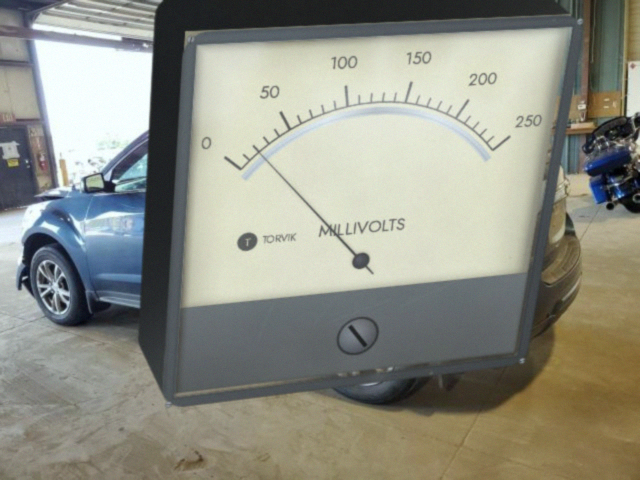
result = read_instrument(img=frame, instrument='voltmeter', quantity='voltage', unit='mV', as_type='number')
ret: 20 mV
